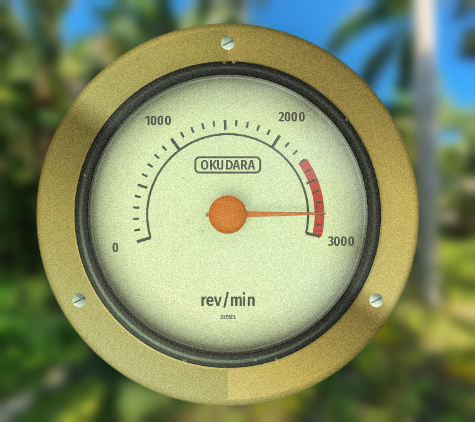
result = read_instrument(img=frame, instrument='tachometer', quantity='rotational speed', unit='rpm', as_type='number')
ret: 2800 rpm
